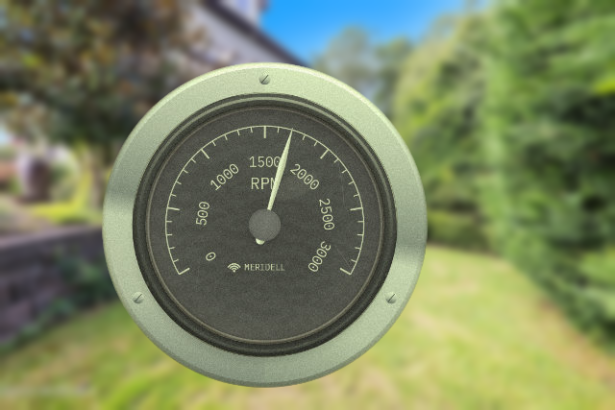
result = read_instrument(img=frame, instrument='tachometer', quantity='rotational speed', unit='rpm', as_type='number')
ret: 1700 rpm
